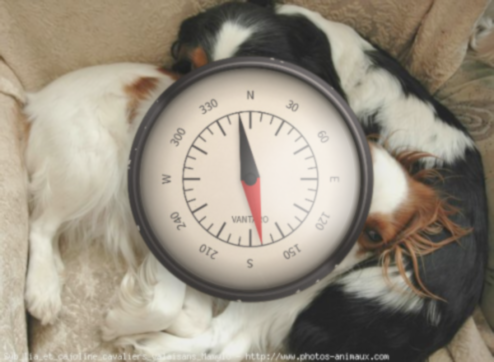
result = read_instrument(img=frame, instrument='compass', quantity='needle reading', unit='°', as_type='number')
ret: 170 °
